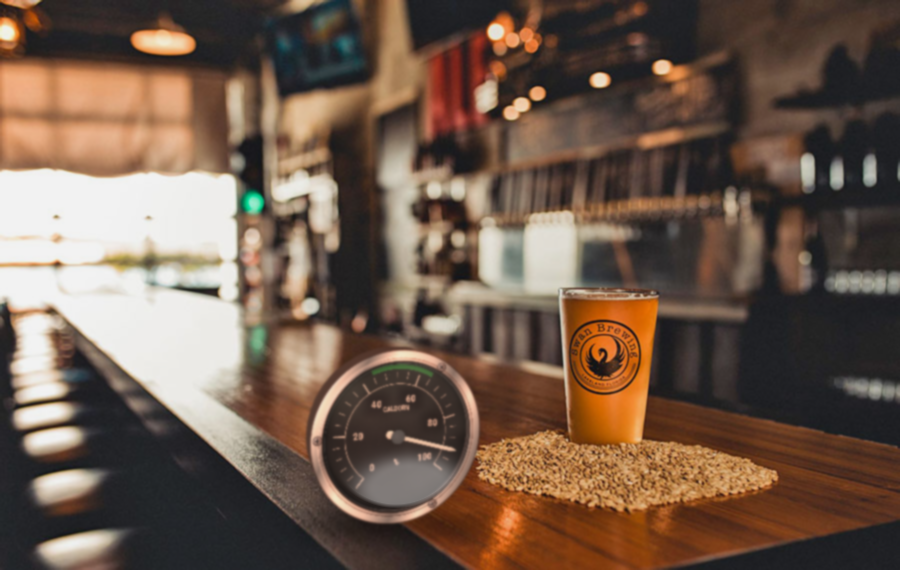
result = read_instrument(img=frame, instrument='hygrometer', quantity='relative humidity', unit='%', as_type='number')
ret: 92 %
